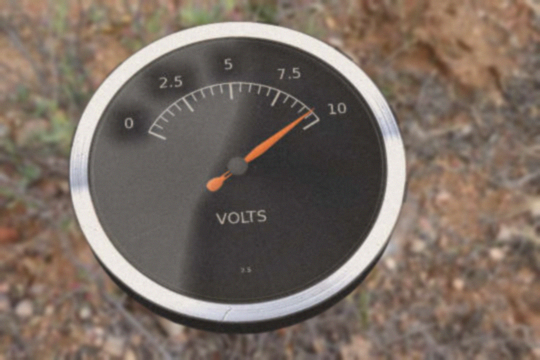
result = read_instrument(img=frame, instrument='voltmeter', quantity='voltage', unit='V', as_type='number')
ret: 9.5 V
